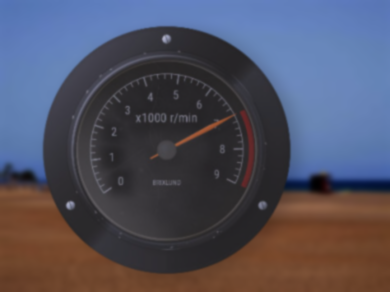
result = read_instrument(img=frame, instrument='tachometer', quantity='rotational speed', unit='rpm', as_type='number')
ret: 7000 rpm
